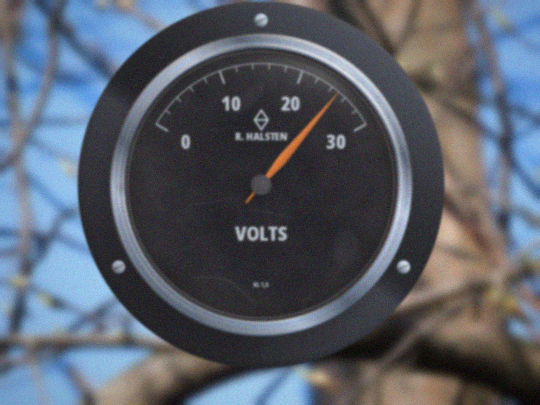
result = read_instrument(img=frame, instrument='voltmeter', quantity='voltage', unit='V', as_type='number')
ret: 25 V
